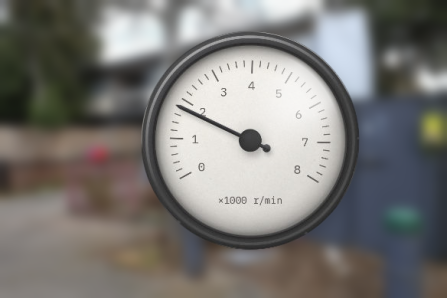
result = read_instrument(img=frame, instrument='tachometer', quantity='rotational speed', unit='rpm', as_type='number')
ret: 1800 rpm
